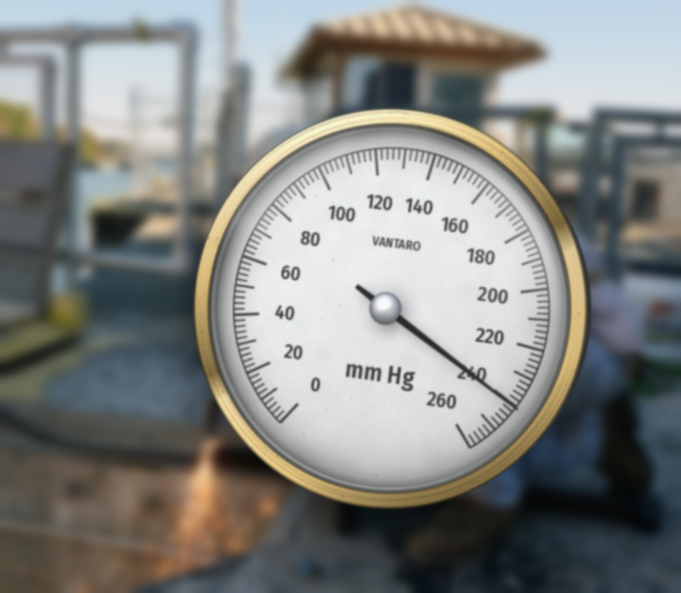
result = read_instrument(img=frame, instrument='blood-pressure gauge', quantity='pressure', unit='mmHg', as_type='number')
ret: 240 mmHg
